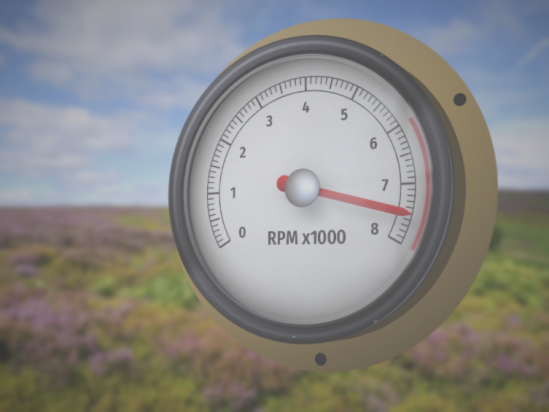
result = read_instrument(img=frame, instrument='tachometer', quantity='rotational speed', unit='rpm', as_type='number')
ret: 7500 rpm
